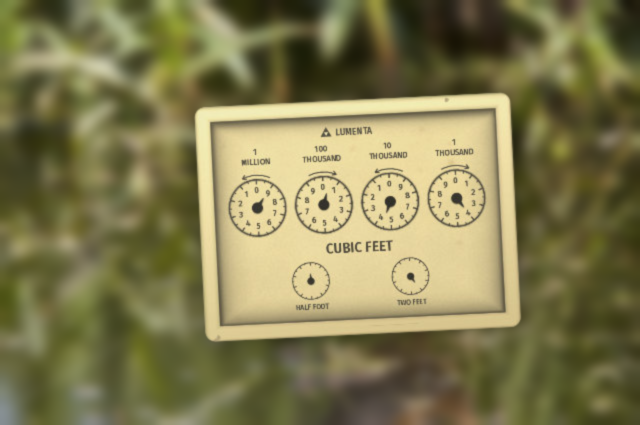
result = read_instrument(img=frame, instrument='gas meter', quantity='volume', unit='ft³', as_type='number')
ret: 904400 ft³
